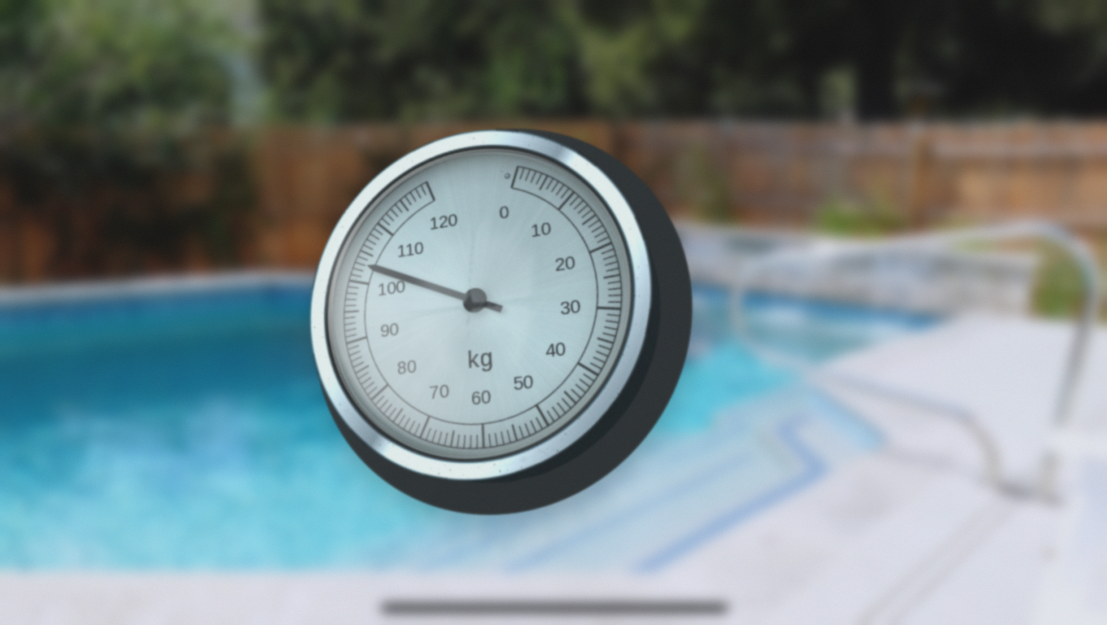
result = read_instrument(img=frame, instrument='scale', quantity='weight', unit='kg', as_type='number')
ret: 103 kg
